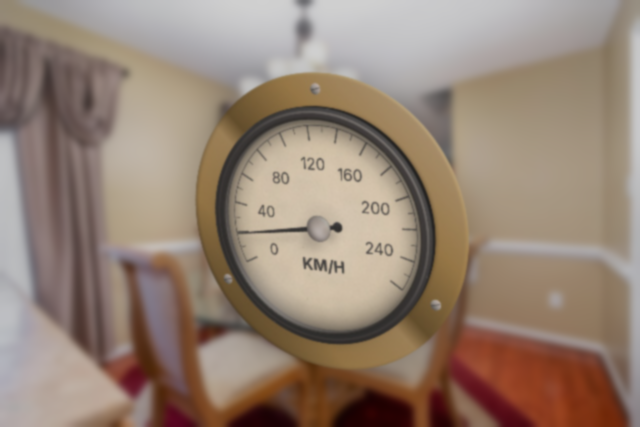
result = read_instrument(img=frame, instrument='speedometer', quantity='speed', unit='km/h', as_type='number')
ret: 20 km/h
